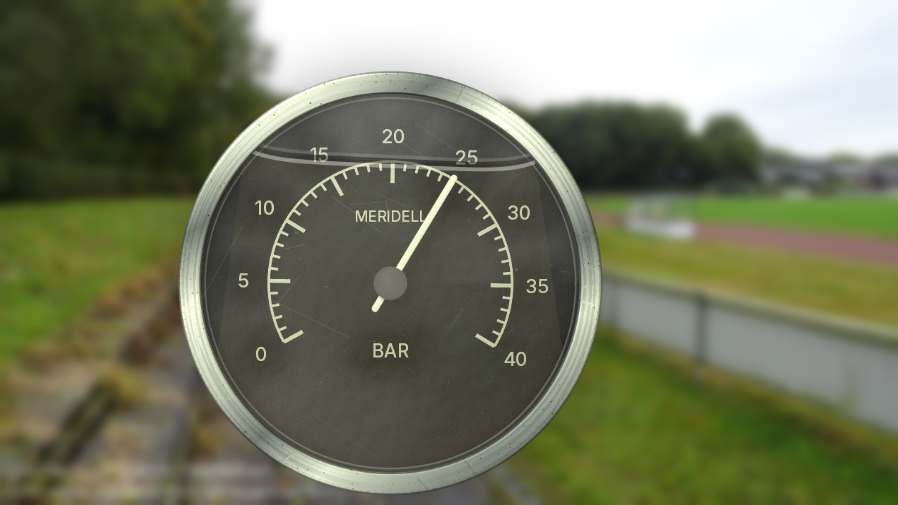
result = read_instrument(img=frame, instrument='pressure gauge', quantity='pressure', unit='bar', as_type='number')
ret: 25 bar
